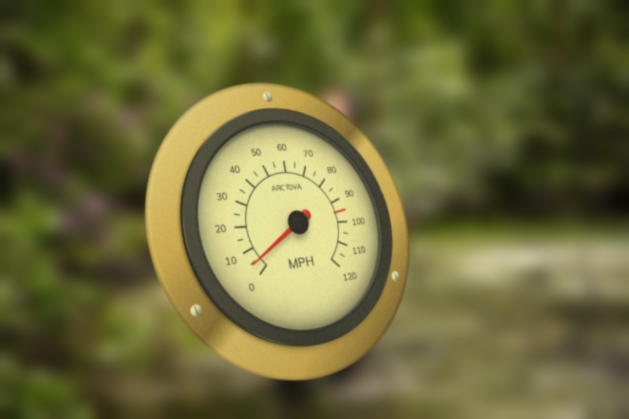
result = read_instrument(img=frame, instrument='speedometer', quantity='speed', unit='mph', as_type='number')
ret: 5 mph
